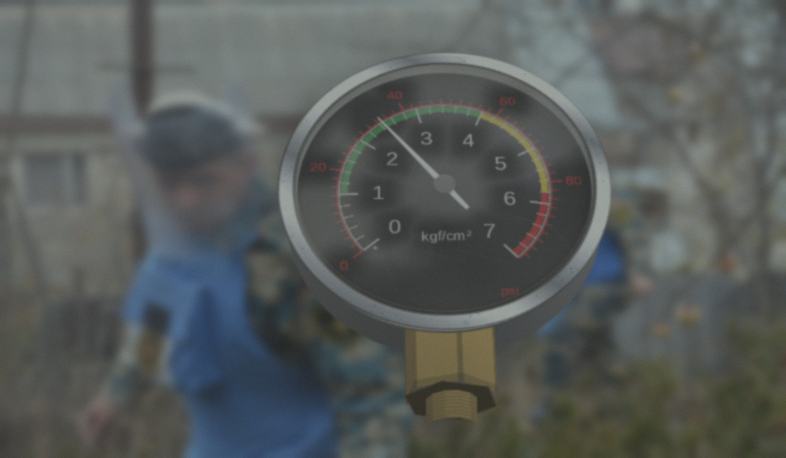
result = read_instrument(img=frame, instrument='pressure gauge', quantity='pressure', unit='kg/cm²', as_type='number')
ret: 2.4 kg/cm²
